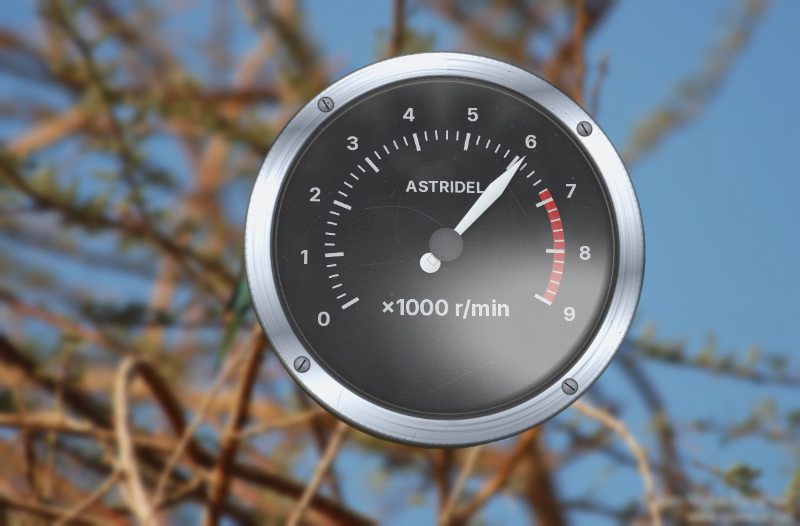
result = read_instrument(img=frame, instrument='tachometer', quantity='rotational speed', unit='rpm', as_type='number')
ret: 6100 rpm
